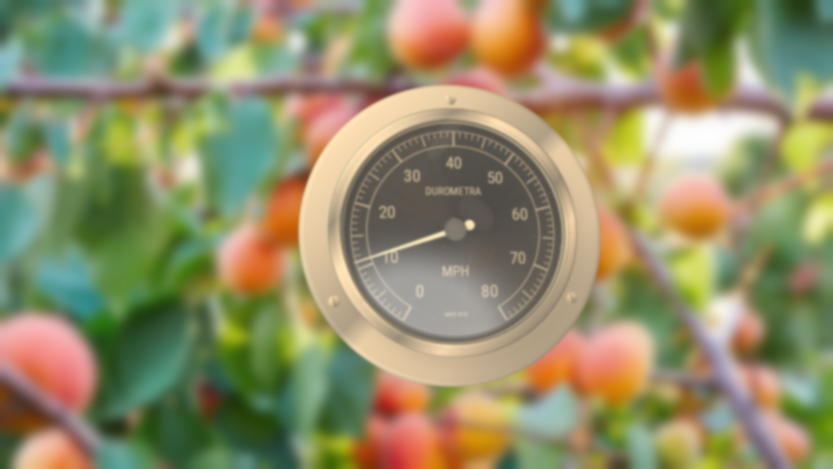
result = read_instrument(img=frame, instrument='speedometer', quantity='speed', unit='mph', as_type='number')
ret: 11 mph
